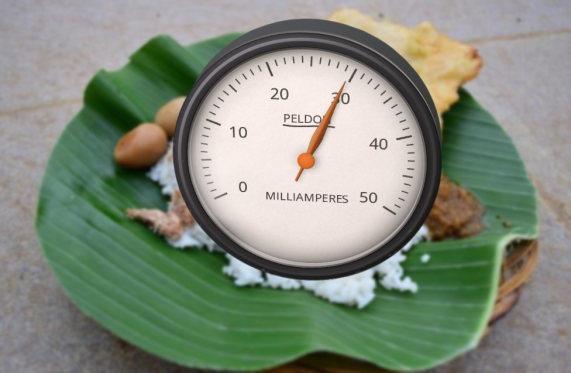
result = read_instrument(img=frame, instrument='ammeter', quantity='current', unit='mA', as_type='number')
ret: 29.5 mA
